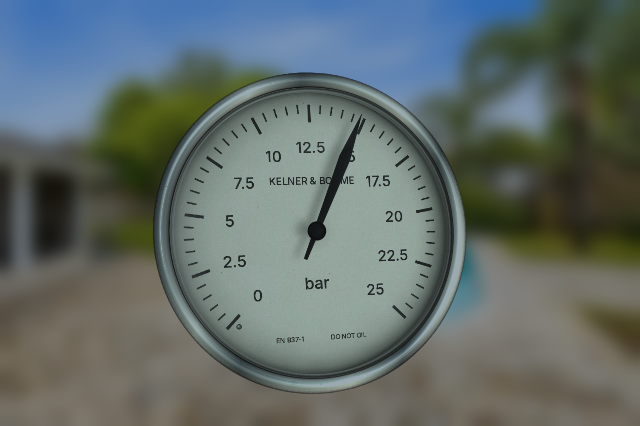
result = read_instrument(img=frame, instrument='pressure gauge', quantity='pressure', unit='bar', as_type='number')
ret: 14.75 bar
